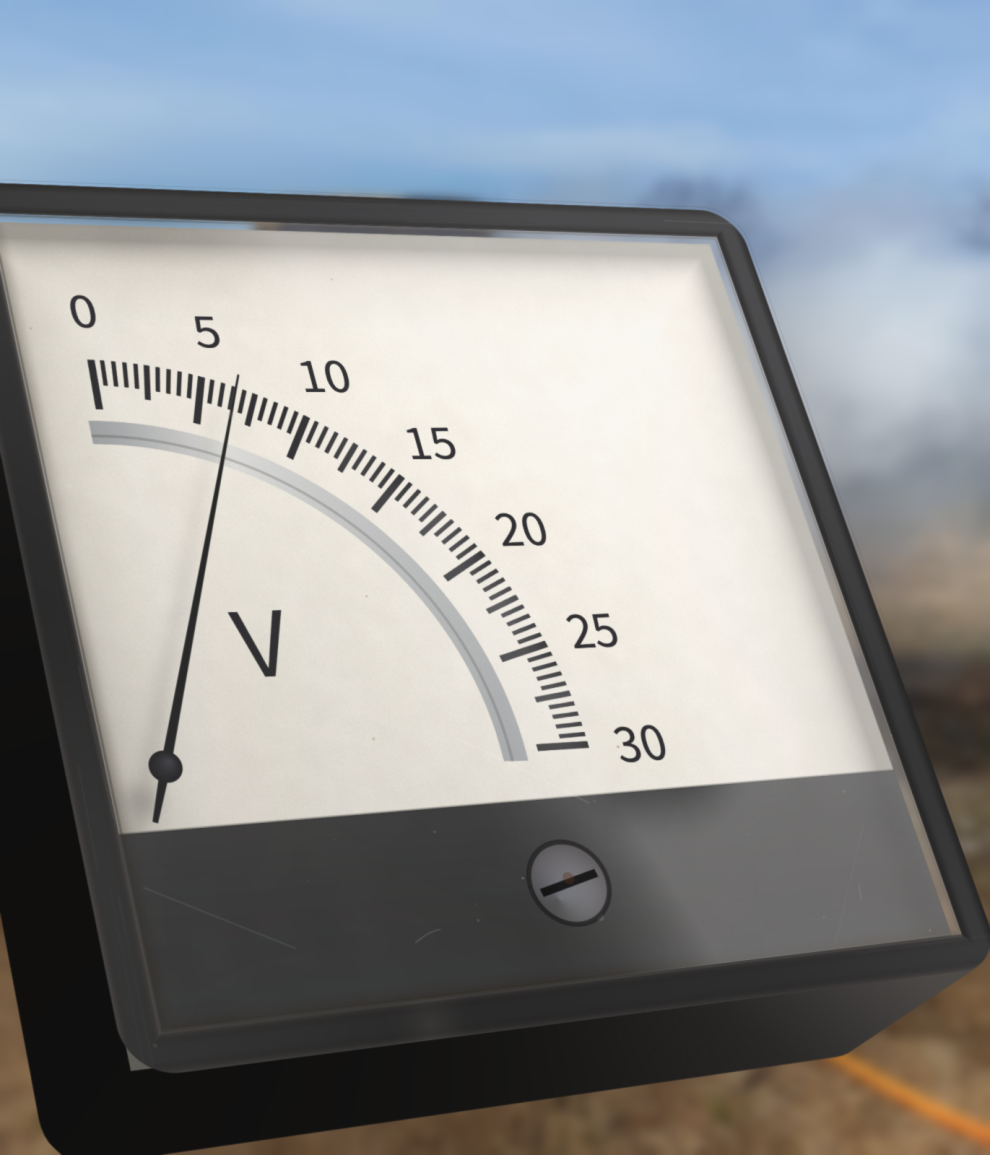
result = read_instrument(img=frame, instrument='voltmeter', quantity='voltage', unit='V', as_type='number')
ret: 6.5 V
